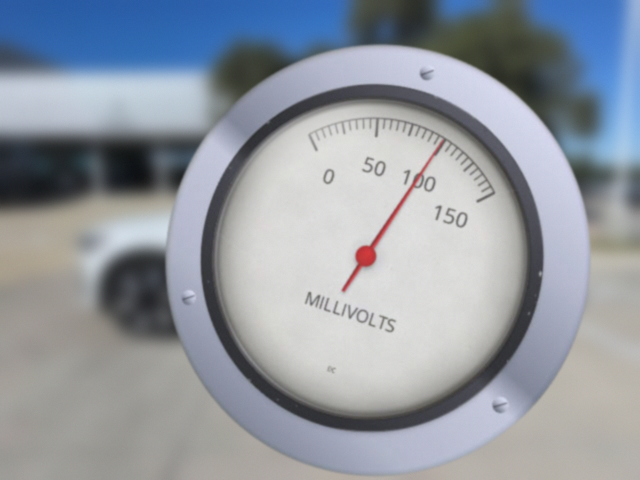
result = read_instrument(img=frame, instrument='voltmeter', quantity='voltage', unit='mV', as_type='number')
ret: 100 mV
